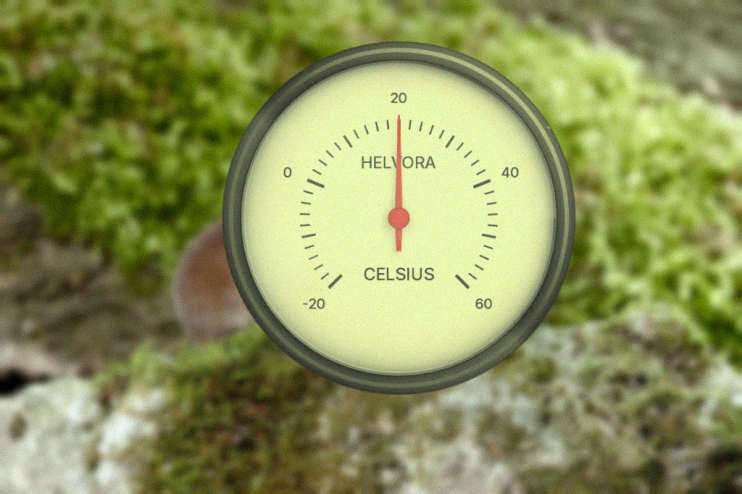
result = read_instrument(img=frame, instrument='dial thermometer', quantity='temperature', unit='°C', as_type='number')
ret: 20 °C
